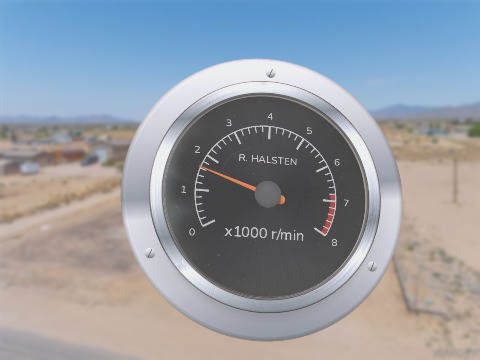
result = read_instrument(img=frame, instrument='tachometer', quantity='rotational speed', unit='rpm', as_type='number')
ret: 1600 rpm
